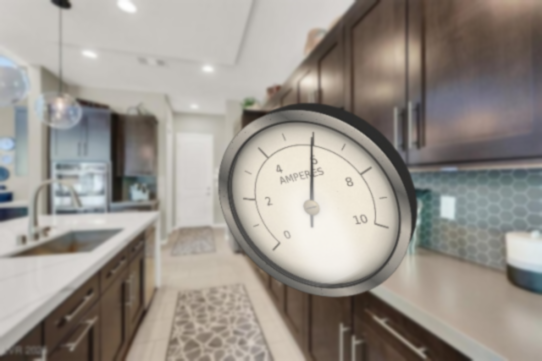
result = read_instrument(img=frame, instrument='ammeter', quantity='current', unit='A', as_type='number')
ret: 6 A
